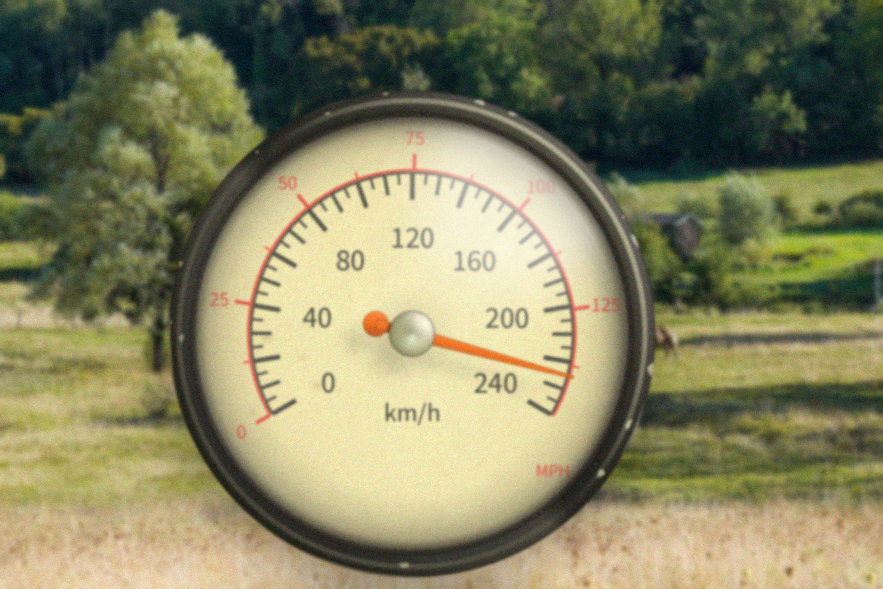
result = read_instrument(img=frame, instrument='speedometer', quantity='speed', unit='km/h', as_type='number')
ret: 225 km/h
